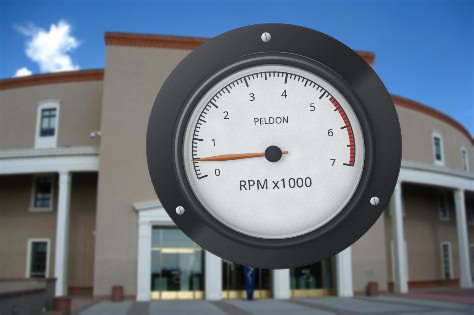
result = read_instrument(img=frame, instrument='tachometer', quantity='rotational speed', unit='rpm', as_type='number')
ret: 500 rpm
